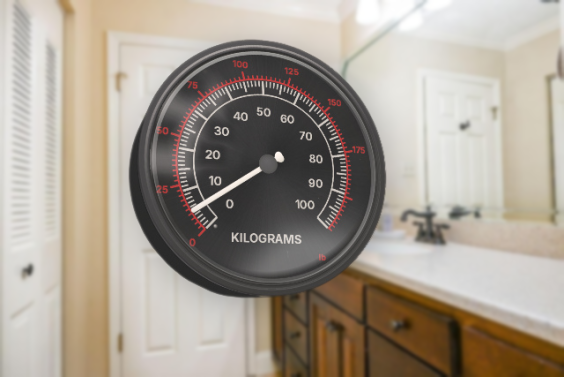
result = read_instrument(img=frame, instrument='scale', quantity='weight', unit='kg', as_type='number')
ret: 5 kg
